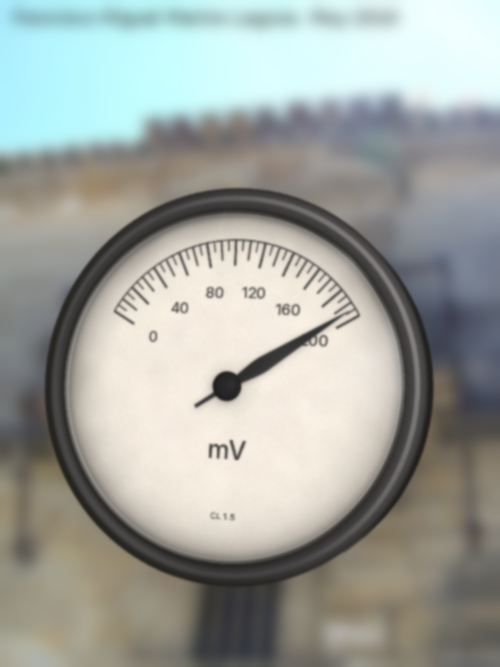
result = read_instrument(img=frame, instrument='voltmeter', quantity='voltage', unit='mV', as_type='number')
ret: 195 mV
